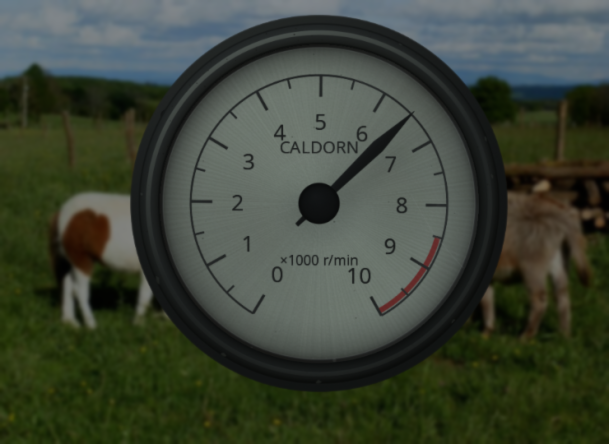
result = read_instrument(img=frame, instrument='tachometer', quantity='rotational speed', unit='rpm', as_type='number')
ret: 6500 rpm
